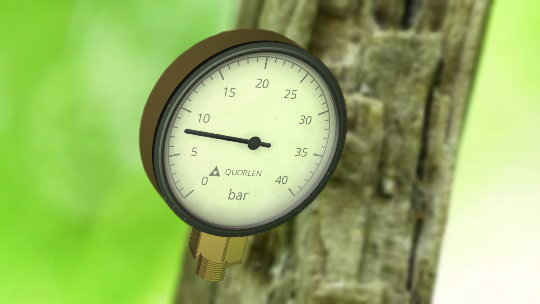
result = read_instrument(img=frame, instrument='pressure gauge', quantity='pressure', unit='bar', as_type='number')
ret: 8 bar
